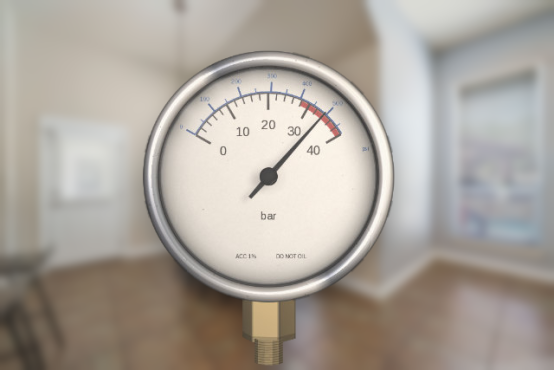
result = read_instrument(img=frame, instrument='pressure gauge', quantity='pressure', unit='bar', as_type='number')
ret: 34 bar
